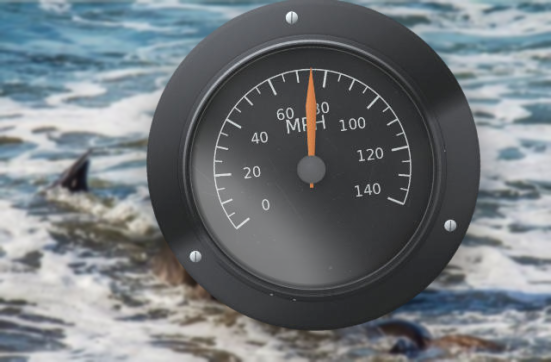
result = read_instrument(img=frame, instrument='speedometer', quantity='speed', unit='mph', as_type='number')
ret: 75 mph
